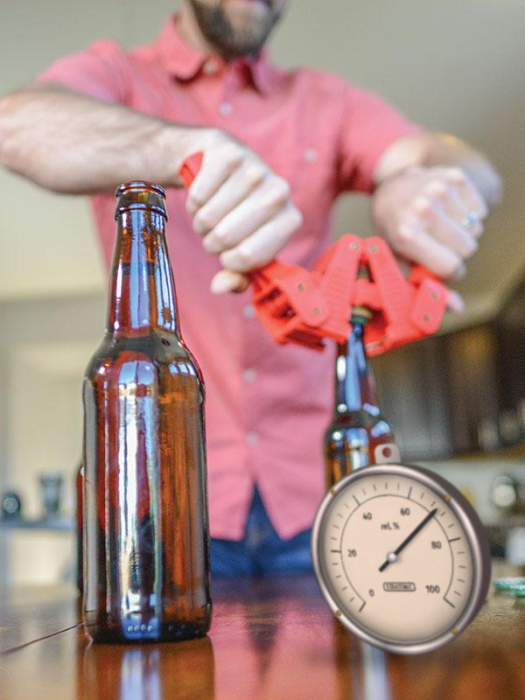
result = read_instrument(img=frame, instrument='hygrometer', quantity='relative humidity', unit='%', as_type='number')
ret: 70 %
